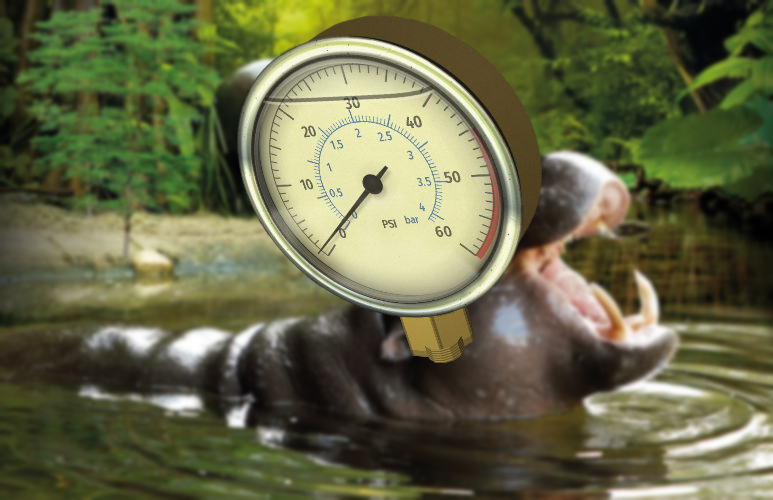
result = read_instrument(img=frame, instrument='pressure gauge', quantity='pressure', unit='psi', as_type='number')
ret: 1 psi
